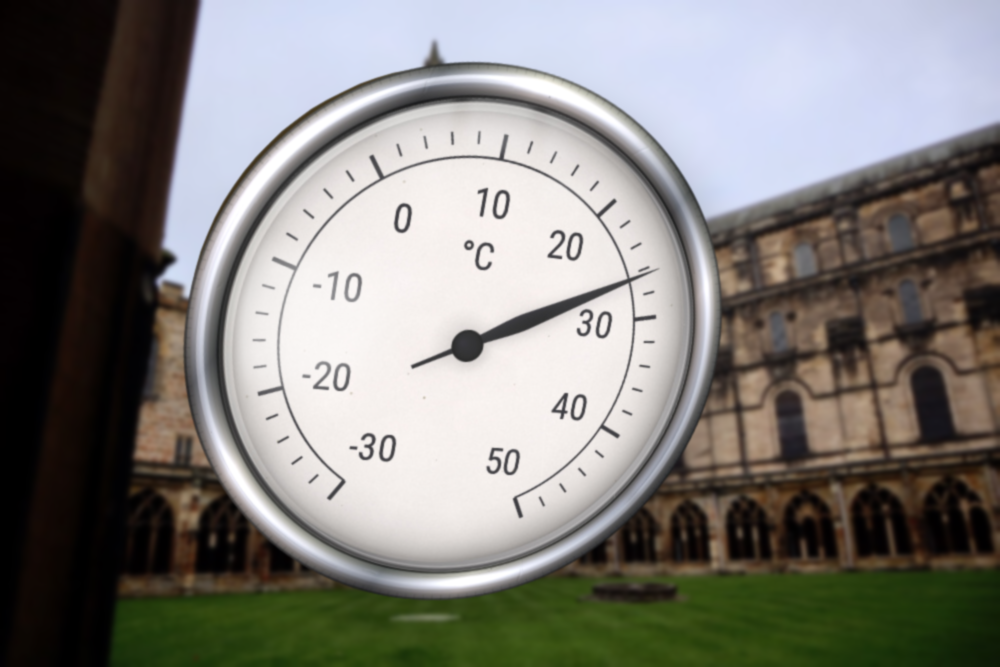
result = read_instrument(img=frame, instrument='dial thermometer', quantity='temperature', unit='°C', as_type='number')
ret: 26 °C
